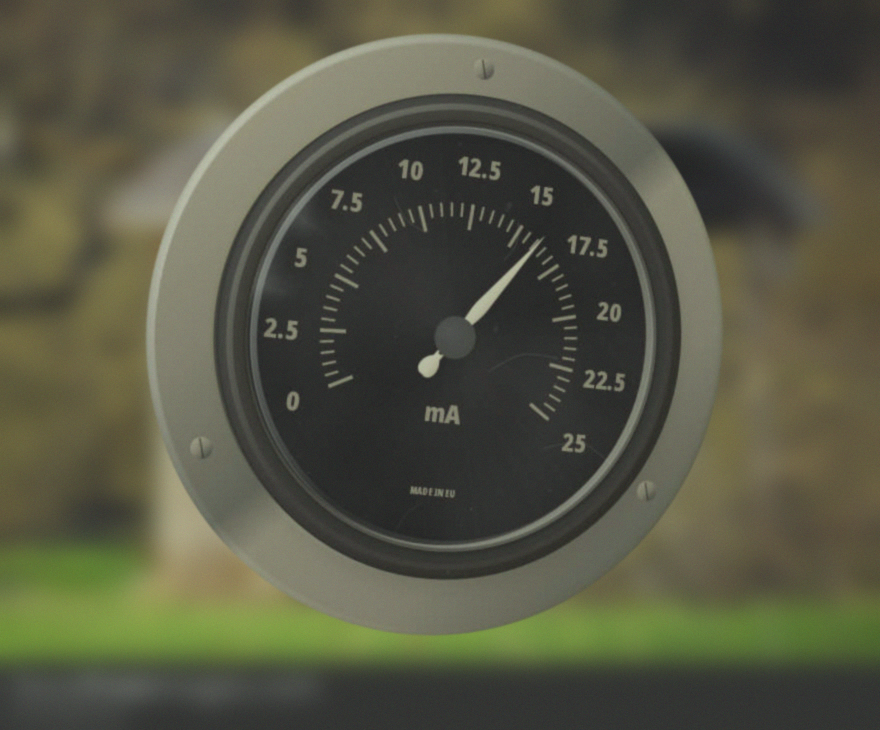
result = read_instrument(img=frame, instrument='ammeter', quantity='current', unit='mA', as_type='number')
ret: 16 mA
